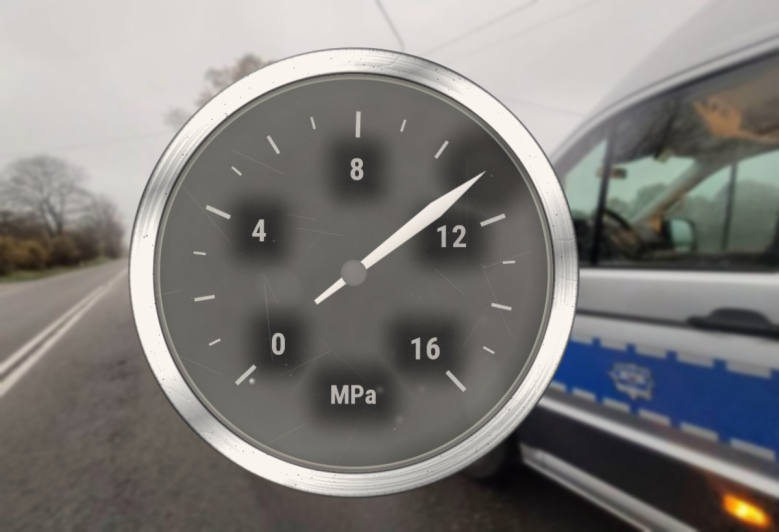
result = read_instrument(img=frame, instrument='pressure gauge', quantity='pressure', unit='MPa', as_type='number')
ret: 11 MPa
